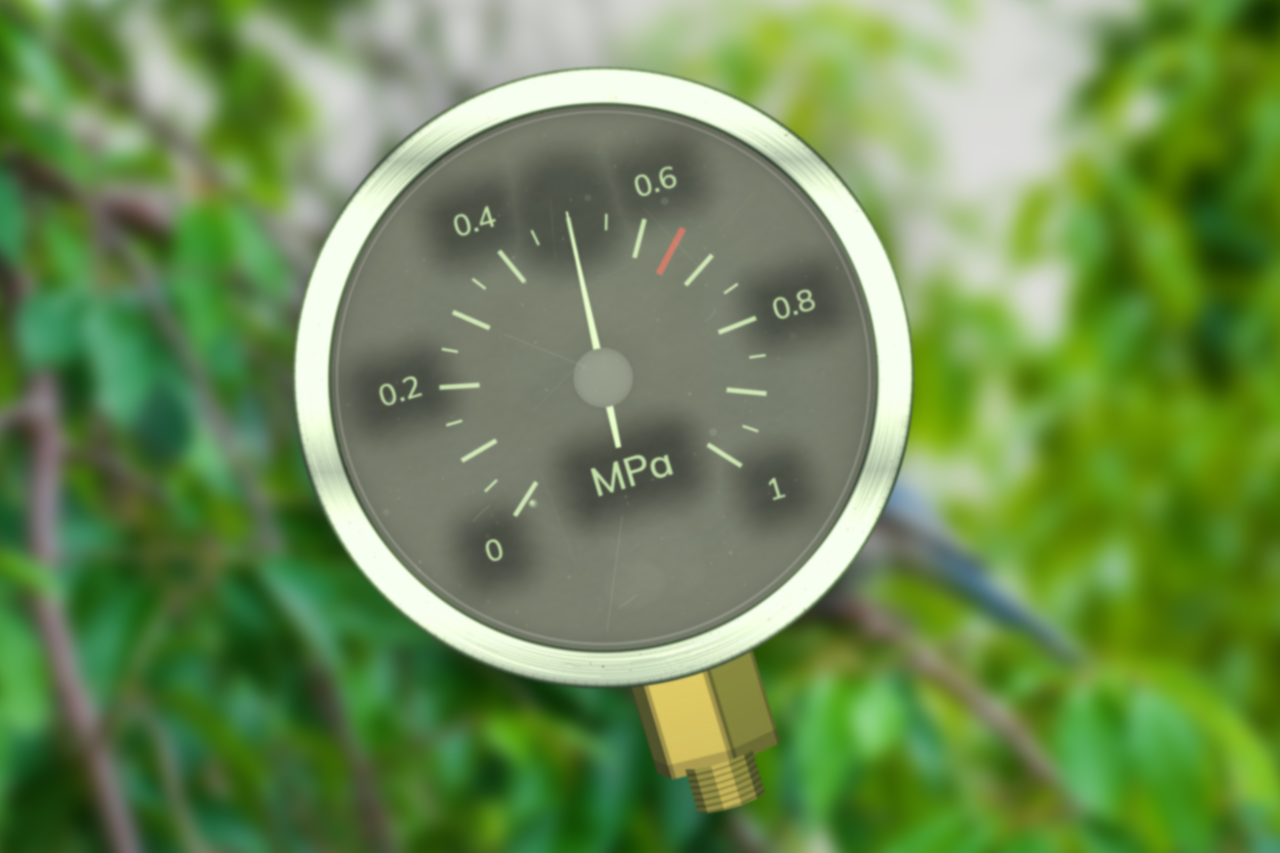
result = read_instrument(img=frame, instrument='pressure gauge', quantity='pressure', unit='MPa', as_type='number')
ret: 0.5 MPa
